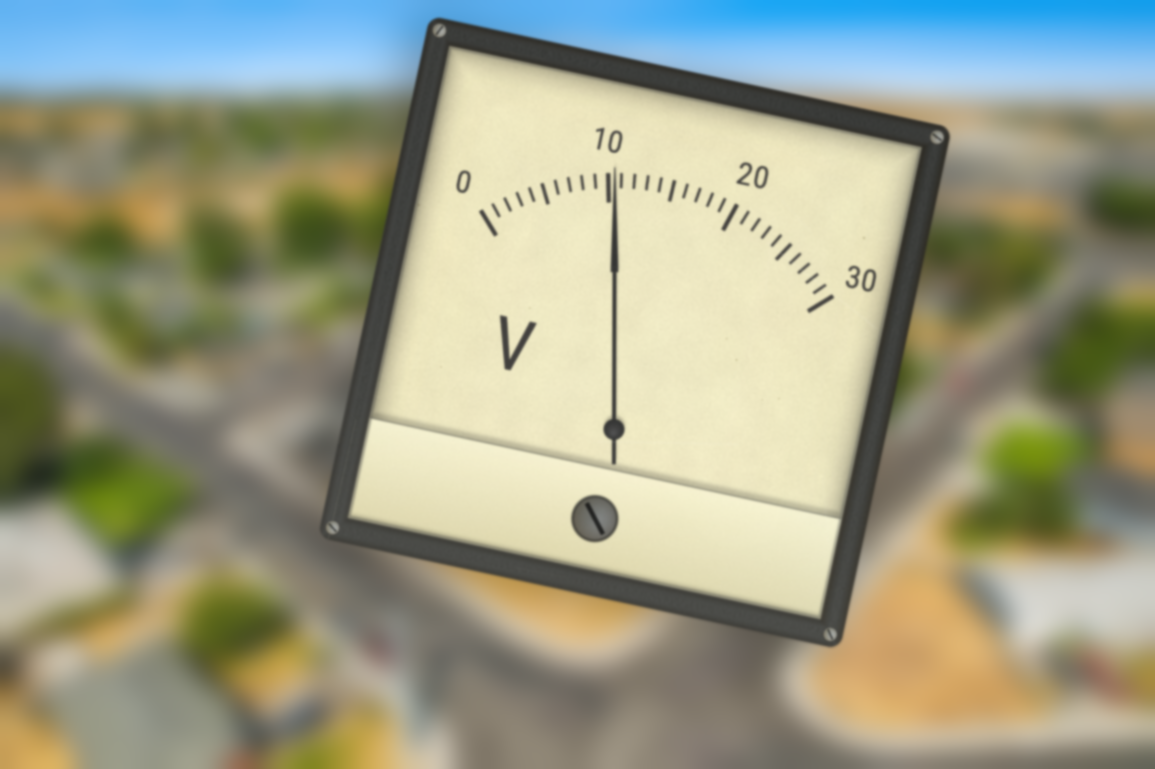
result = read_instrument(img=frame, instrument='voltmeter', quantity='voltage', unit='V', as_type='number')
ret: 10.5 V
